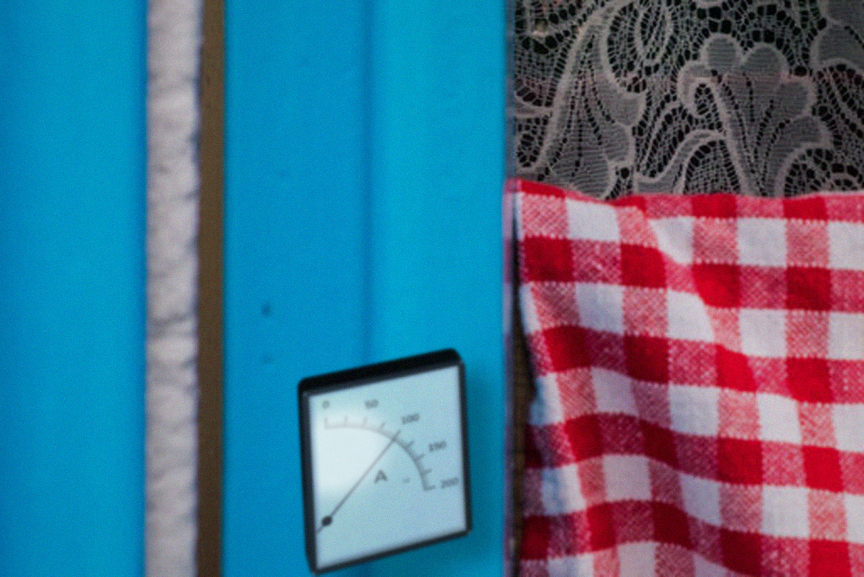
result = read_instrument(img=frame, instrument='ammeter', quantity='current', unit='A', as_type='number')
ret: 100 A
